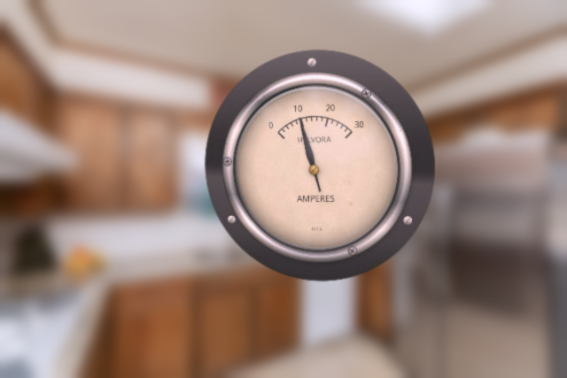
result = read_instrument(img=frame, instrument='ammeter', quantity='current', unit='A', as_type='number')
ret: 10 A
